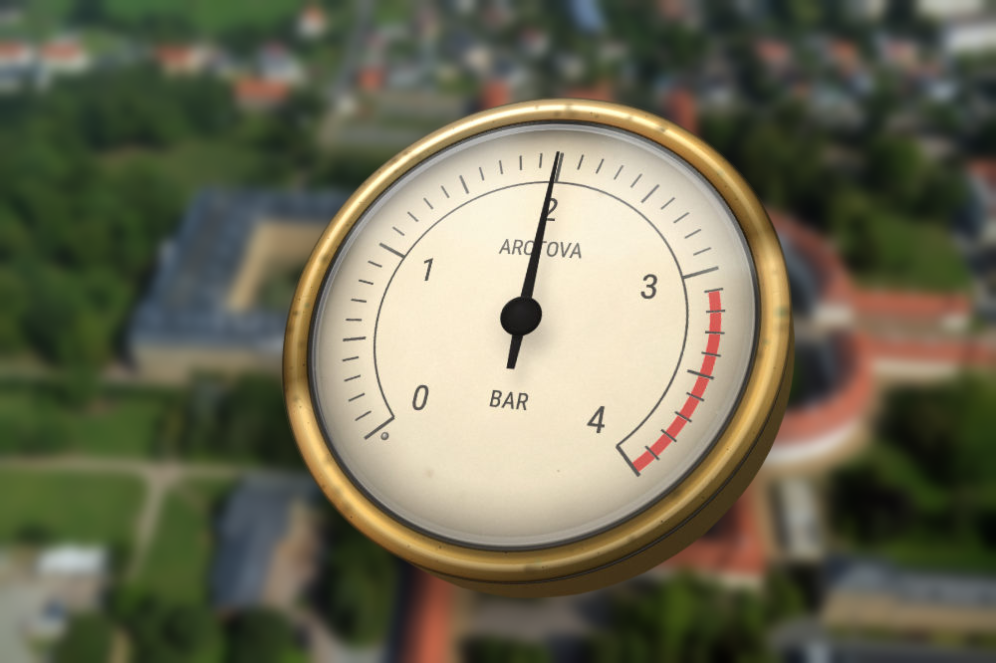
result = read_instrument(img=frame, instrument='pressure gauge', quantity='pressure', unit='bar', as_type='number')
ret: 2 bar
